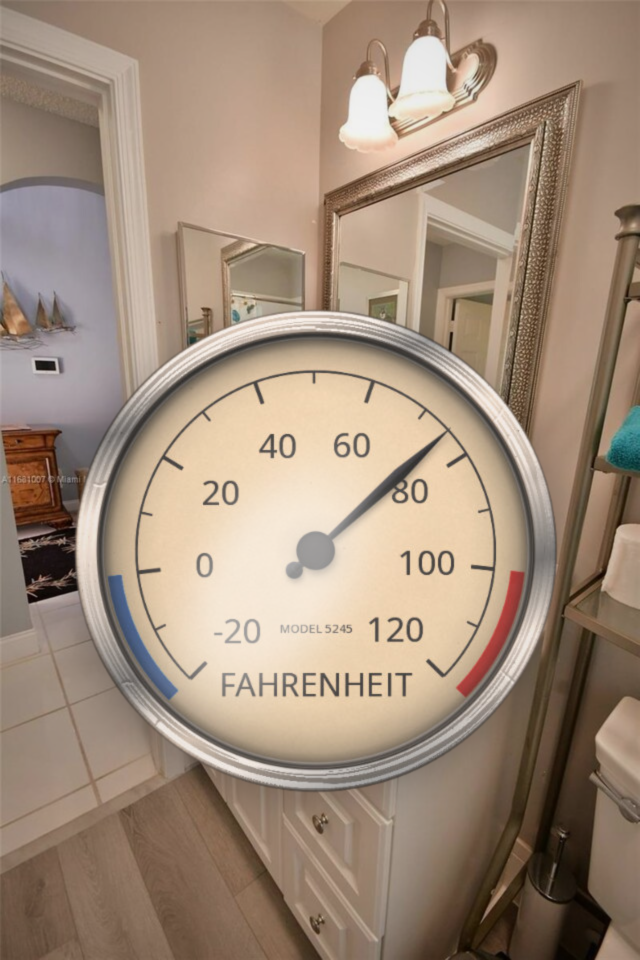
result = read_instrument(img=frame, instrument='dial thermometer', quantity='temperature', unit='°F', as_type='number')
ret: 75 °F
